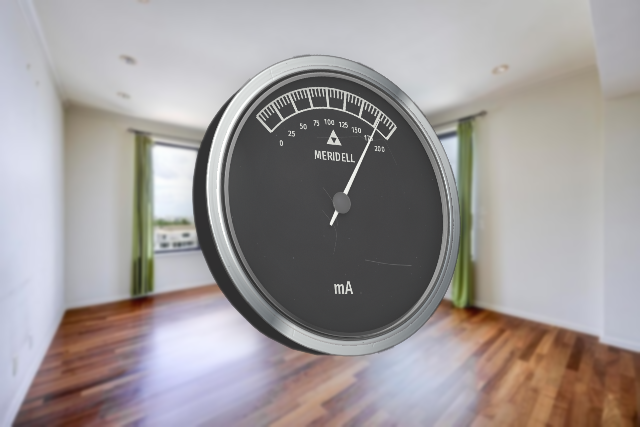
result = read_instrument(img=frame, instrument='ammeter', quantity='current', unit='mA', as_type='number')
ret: 175 mA
